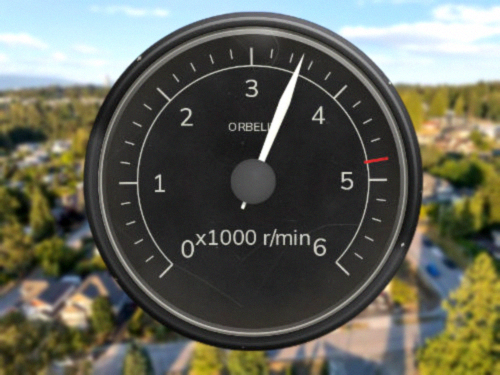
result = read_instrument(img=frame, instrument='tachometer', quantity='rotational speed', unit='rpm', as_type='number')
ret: 3500 rpm
